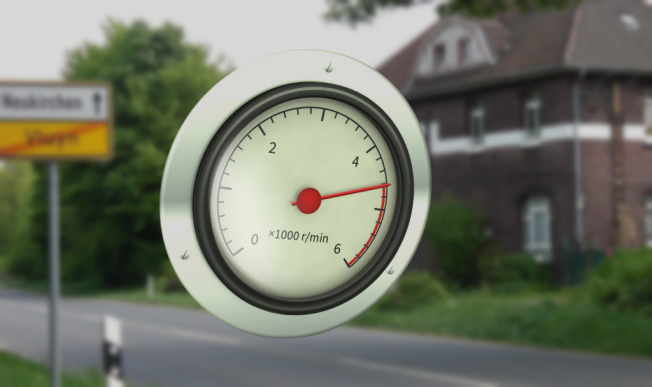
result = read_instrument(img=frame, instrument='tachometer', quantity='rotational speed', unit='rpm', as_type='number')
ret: 4600 rpm
